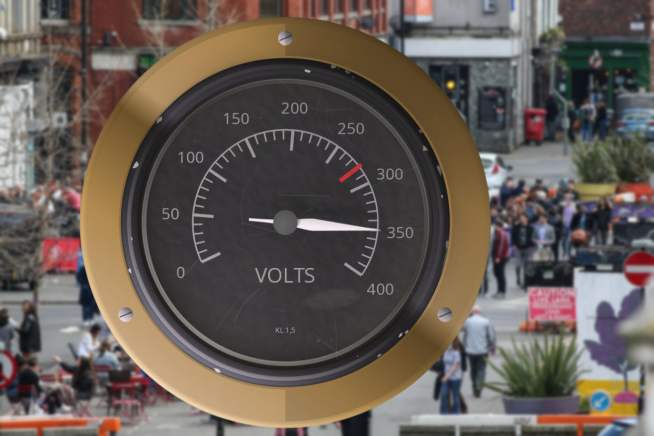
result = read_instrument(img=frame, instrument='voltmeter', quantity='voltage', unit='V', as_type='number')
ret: 350 V
